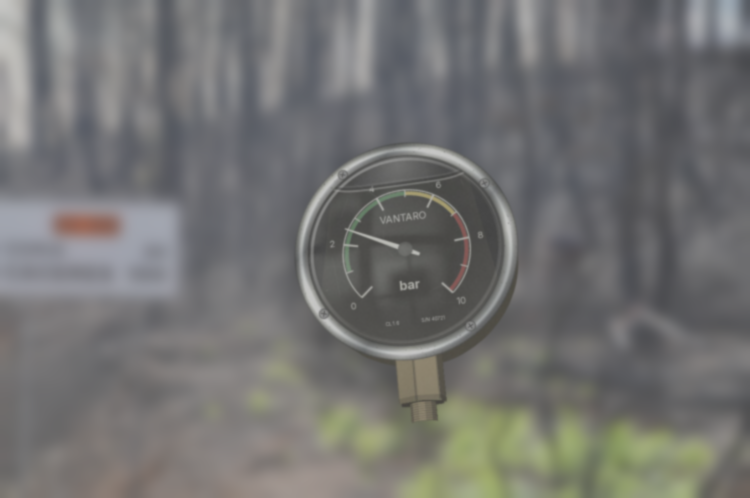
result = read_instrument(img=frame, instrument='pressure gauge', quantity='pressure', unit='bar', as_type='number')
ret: 2.5 bar
